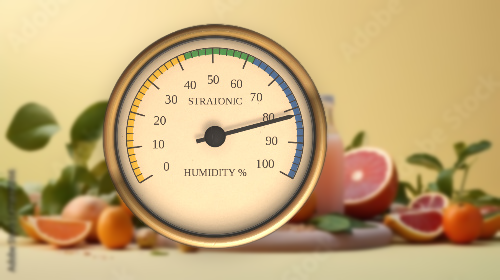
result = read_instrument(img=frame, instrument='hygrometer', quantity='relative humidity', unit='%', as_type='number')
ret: 82 %
